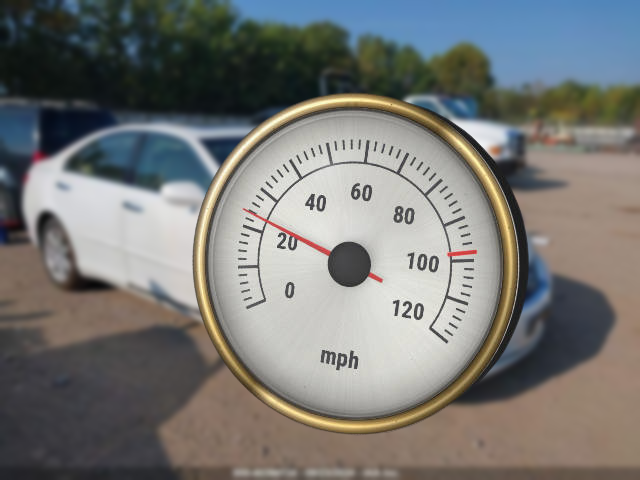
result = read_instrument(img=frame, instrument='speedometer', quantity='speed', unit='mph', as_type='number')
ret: 24 mph
